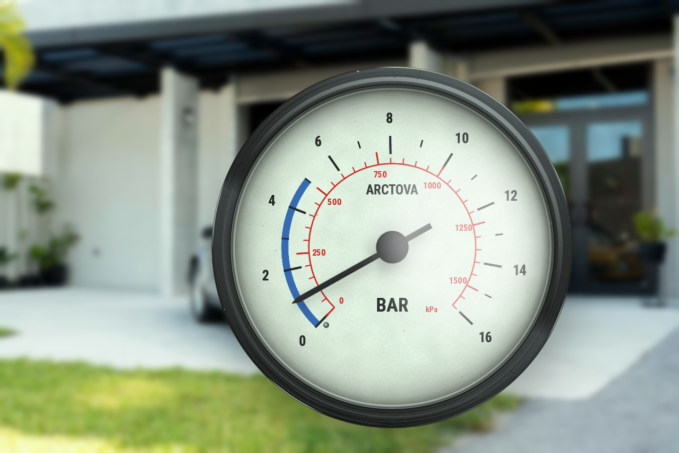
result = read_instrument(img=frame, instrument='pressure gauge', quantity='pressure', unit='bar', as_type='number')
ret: 1 bar
